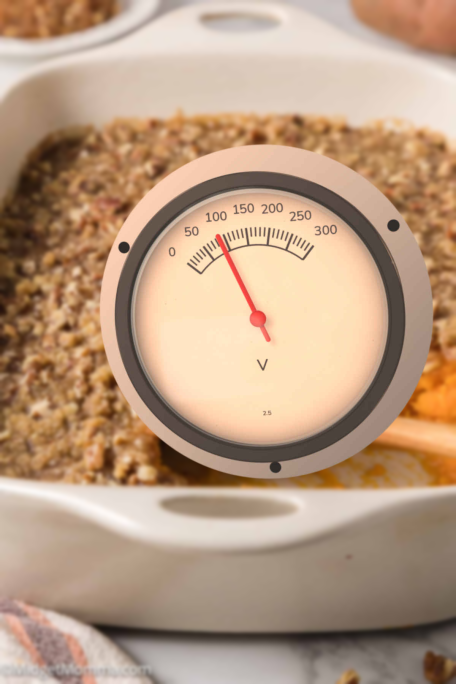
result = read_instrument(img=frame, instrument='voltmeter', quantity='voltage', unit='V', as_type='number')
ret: 90 V
